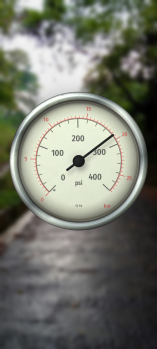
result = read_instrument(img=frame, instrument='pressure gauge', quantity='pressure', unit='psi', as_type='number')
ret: 280 psi
